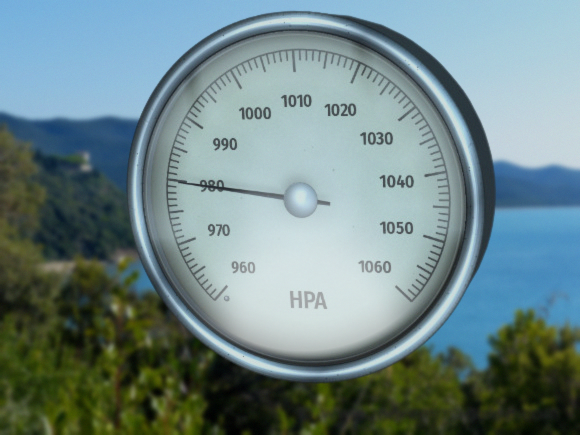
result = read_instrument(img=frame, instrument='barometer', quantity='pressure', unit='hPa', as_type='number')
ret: 980 hPa
